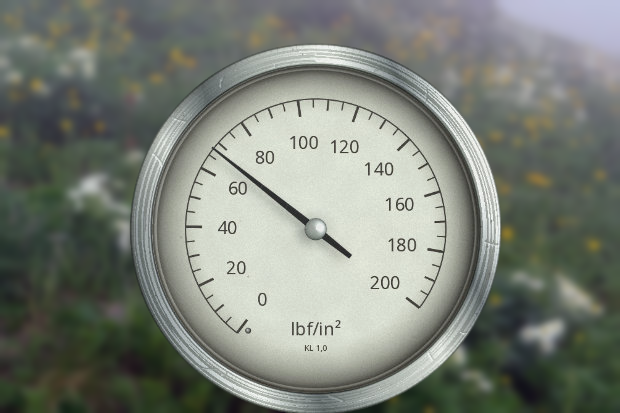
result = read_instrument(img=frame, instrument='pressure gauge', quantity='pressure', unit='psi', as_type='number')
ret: 67.5 psi
